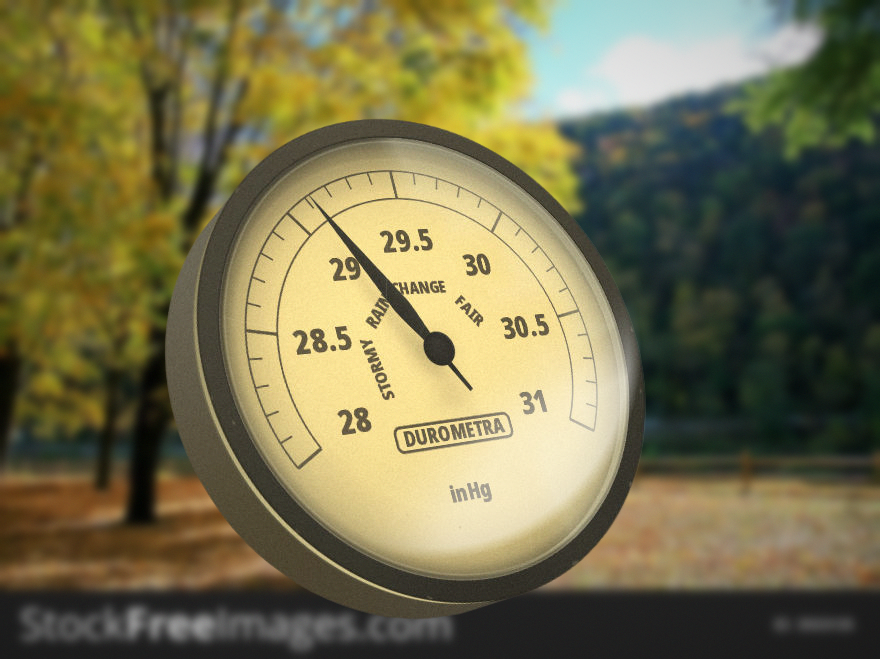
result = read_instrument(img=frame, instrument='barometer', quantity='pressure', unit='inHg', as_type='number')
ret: 29.1 inHg
